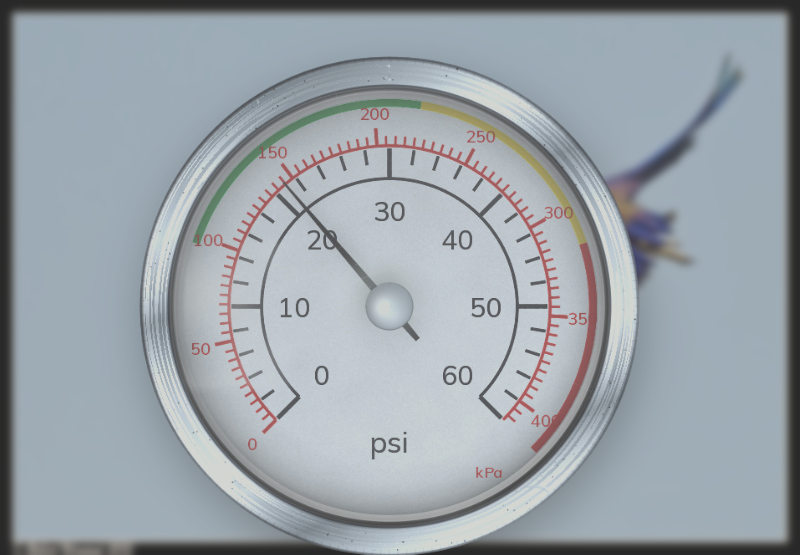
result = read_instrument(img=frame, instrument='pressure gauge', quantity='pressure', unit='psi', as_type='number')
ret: 21 psi
